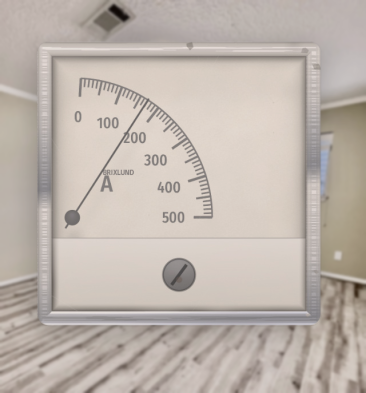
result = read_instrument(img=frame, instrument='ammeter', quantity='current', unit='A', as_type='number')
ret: 170 A
